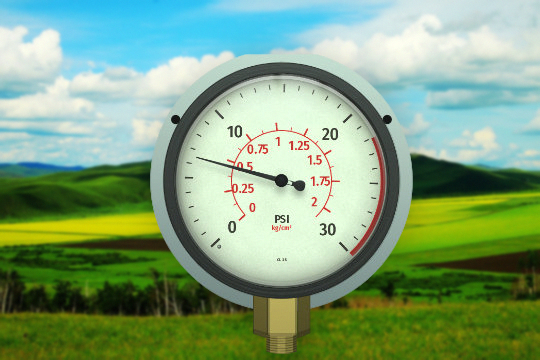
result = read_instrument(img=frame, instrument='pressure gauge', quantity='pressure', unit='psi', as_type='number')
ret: 6.5 psi
